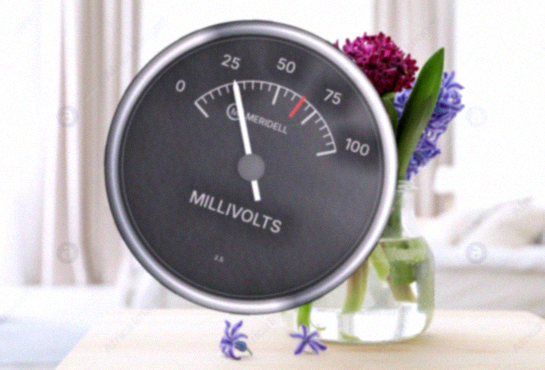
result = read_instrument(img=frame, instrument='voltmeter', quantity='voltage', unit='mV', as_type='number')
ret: 25 mV
